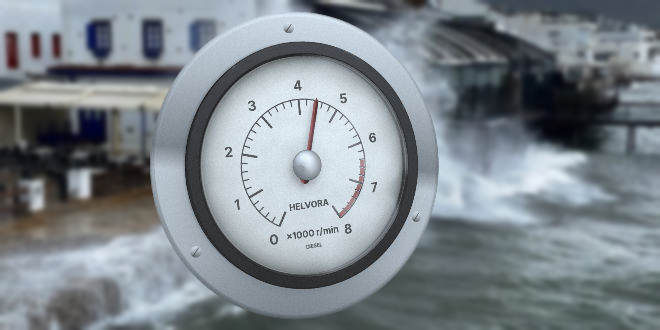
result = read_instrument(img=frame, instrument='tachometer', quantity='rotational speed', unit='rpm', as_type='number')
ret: 4400 rpm
